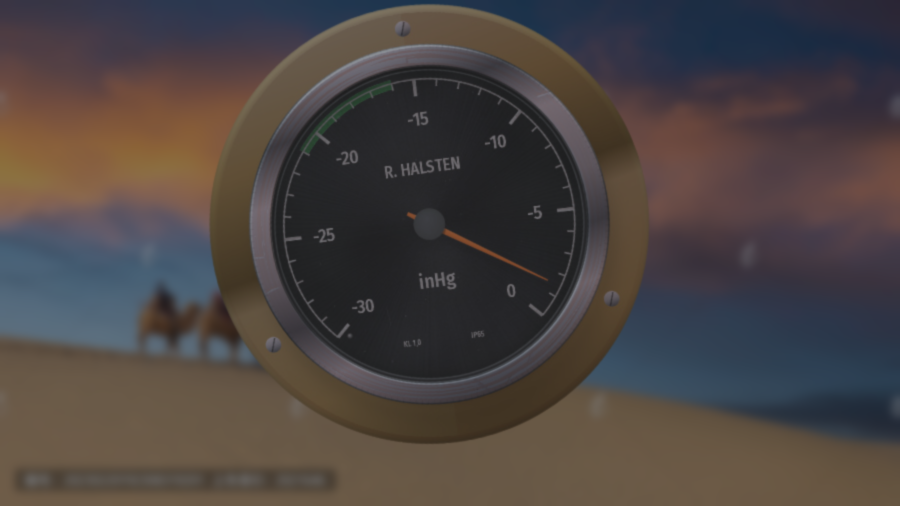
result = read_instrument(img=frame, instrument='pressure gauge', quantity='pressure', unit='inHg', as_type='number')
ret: -1.5 inHg
